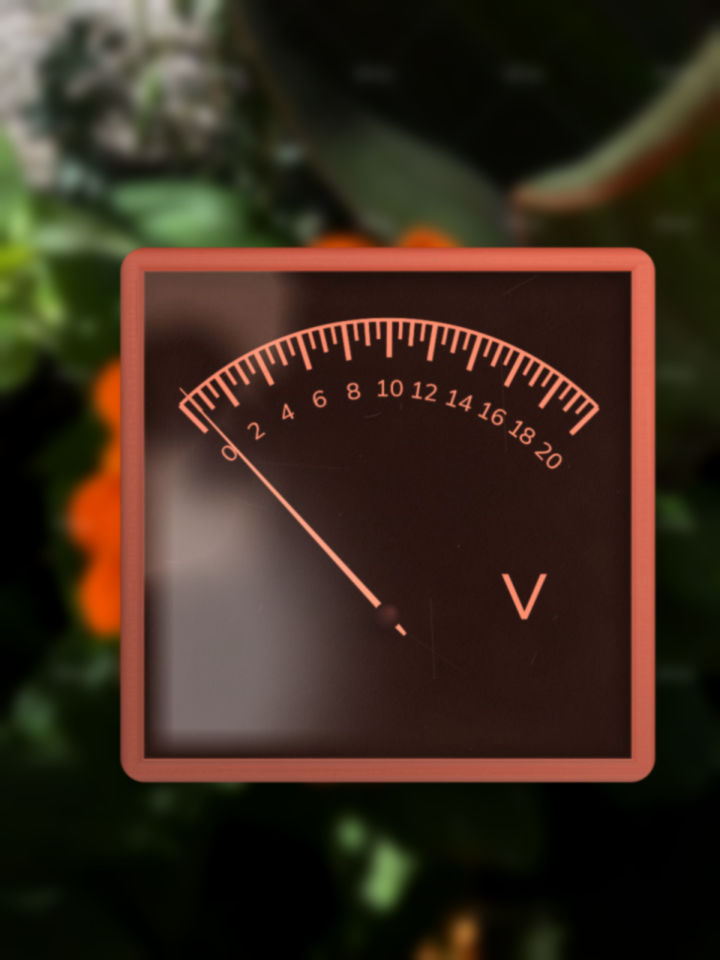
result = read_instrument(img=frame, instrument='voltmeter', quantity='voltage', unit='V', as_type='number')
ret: 0.5 V
